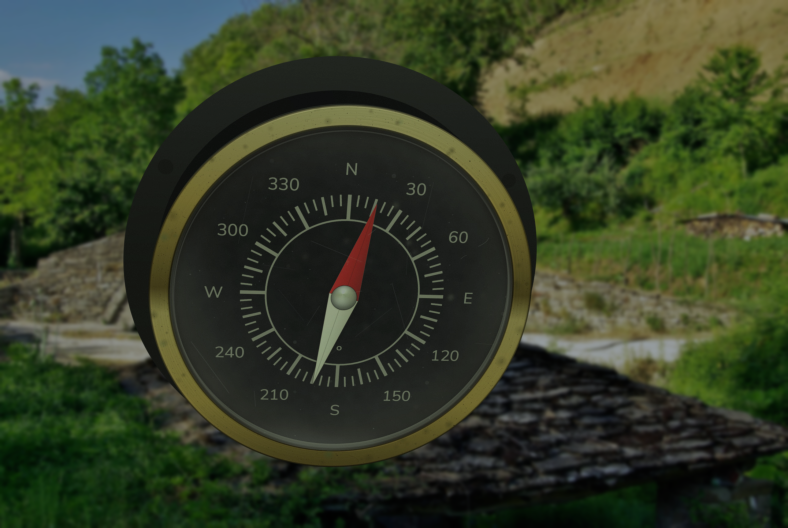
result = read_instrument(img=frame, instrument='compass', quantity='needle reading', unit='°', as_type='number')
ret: 15 °
